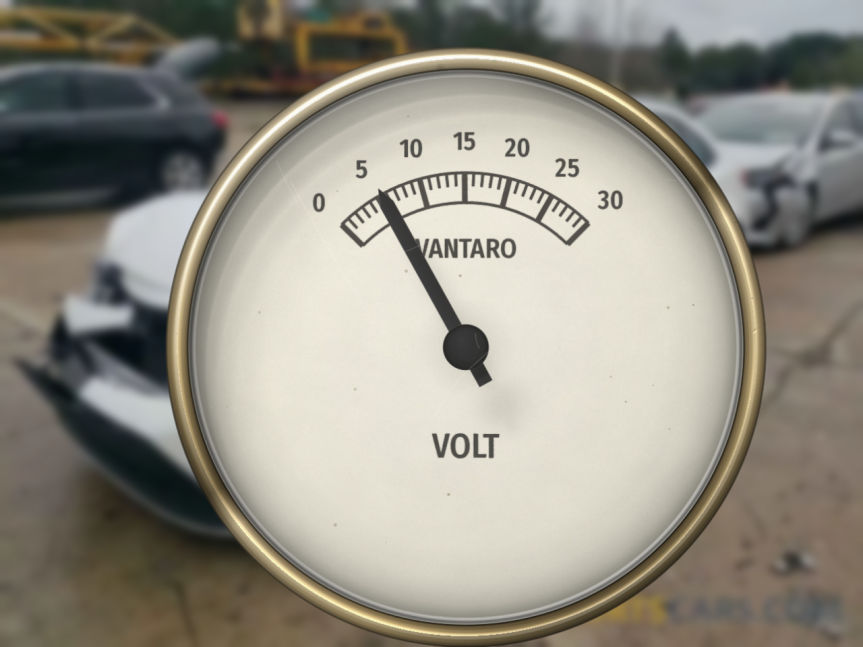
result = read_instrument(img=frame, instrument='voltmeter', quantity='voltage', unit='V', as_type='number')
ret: 5.5 V
